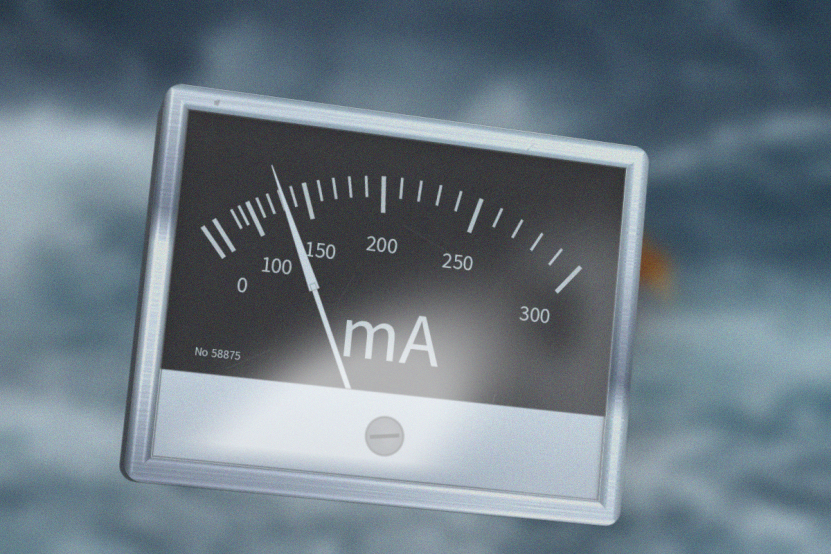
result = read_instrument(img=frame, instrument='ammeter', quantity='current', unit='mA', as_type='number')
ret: 130 mA
